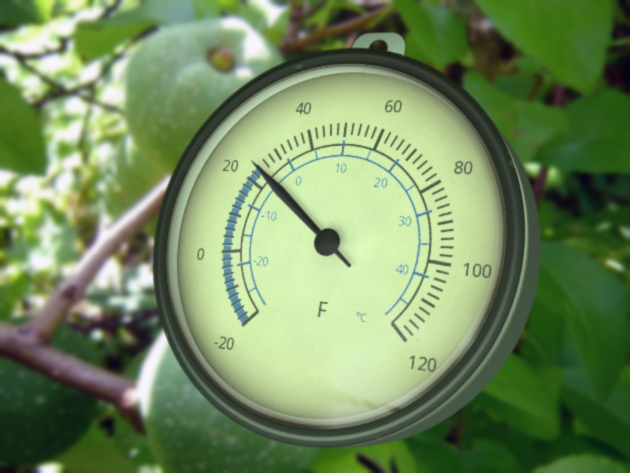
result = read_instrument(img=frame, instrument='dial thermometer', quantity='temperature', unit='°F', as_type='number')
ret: 24 °F
